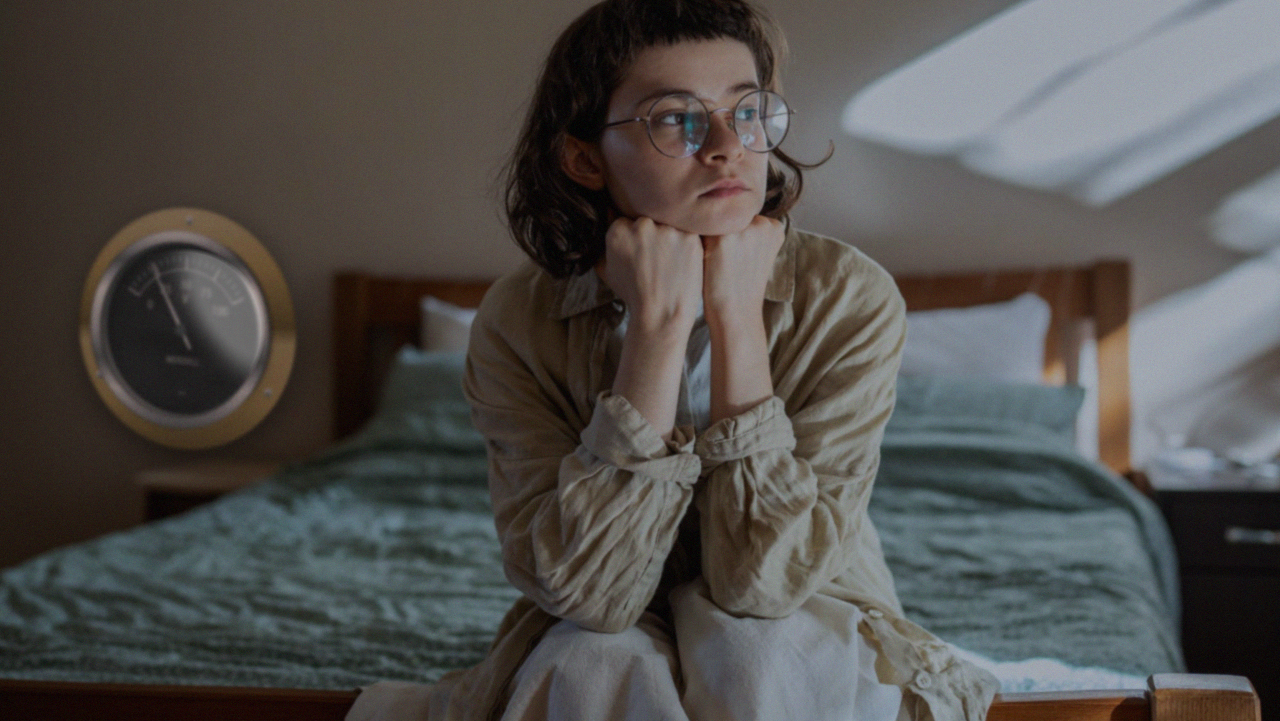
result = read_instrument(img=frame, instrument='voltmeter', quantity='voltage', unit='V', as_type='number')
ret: 25 V
